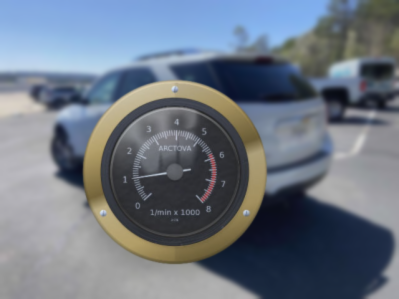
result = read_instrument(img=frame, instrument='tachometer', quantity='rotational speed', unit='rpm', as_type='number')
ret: 1000 rpm
